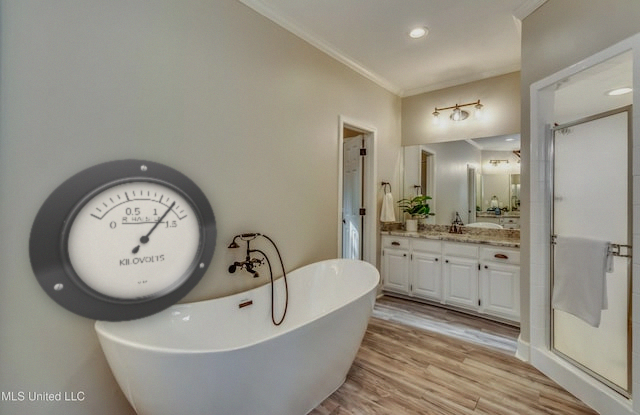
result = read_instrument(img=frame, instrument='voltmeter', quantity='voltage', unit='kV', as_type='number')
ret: 1.2 kV
